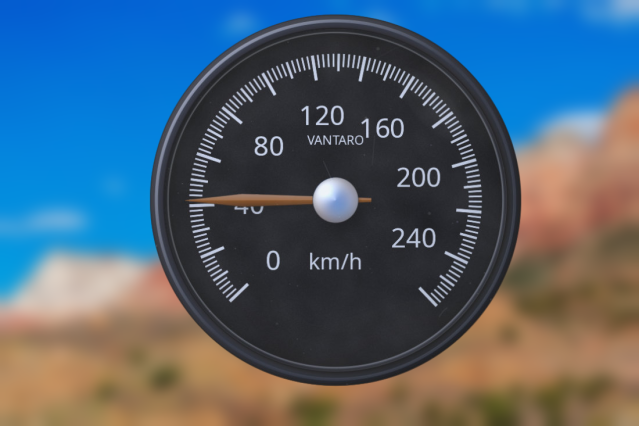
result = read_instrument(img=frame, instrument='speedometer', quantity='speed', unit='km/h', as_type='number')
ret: 42 km/h
